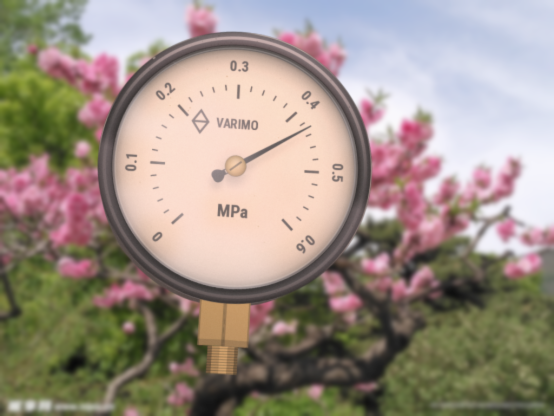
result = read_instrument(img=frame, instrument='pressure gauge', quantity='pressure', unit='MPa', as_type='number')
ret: 0.43 MPa
